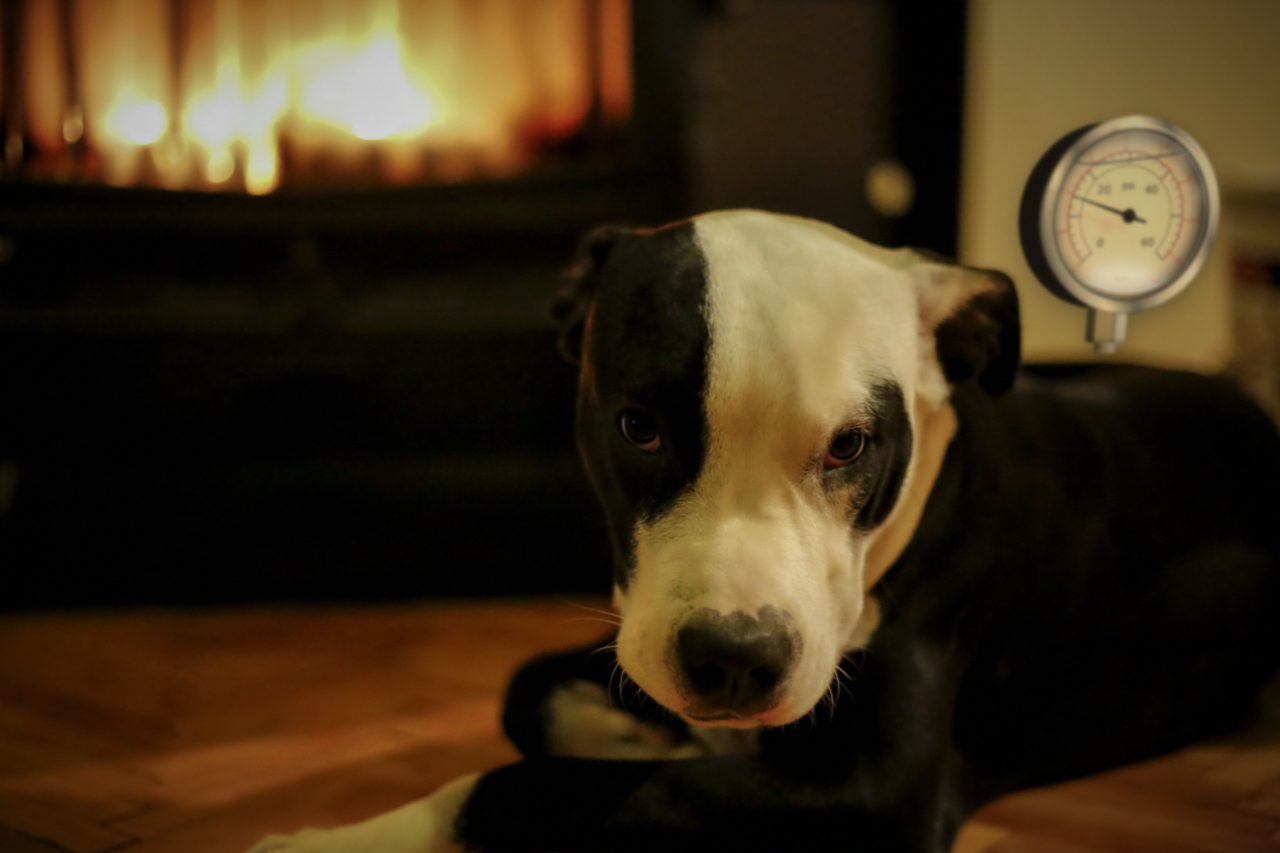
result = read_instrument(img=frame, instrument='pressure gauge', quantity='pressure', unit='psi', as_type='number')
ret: 14 psi
